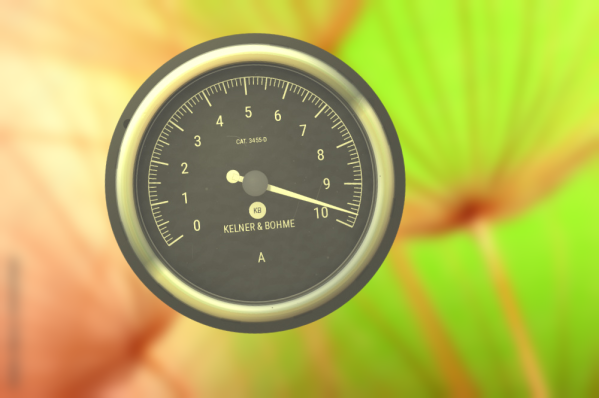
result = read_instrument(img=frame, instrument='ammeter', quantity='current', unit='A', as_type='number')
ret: 9.7 A
